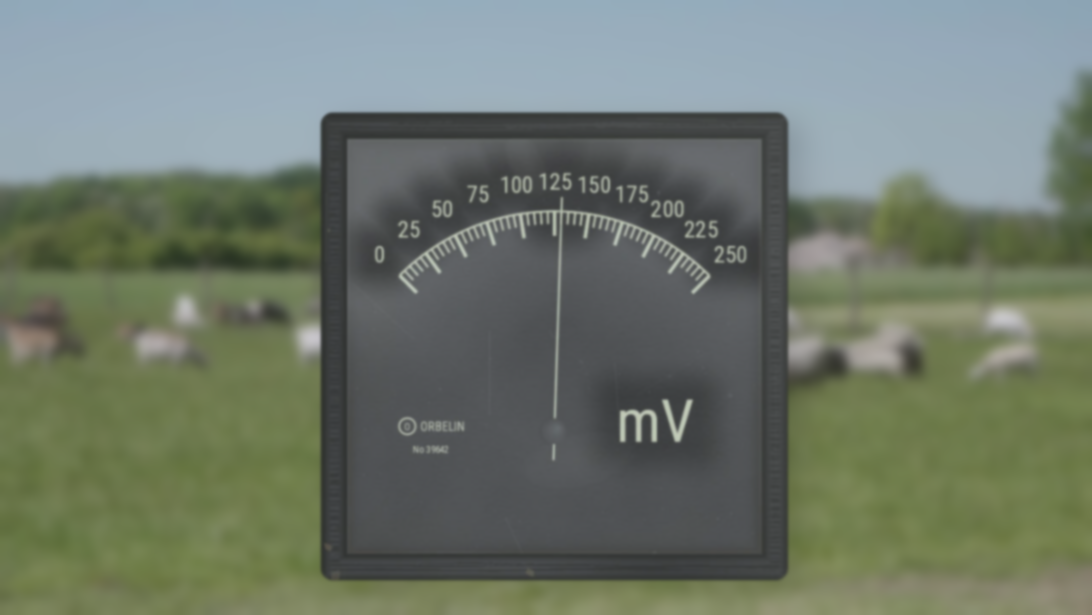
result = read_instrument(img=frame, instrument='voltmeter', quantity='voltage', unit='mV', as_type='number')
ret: 130 mV
